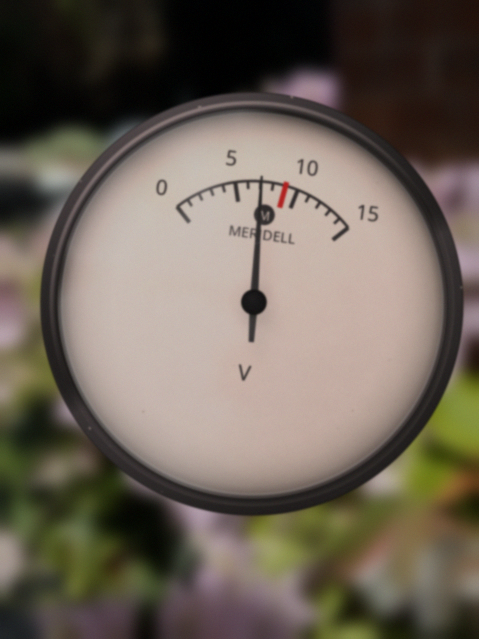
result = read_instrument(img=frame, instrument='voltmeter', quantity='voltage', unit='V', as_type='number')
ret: 7 V
